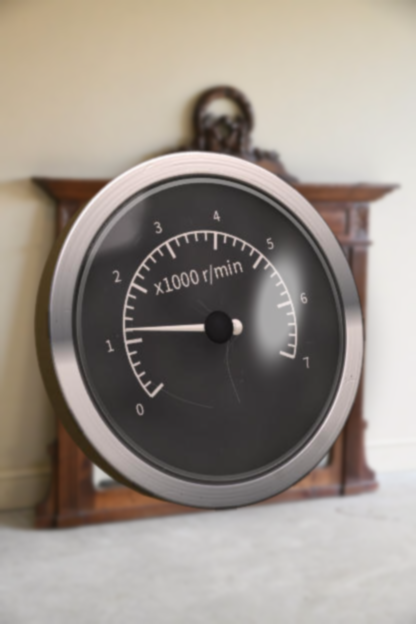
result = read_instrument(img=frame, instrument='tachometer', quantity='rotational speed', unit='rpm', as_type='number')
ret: 1200 rpm
